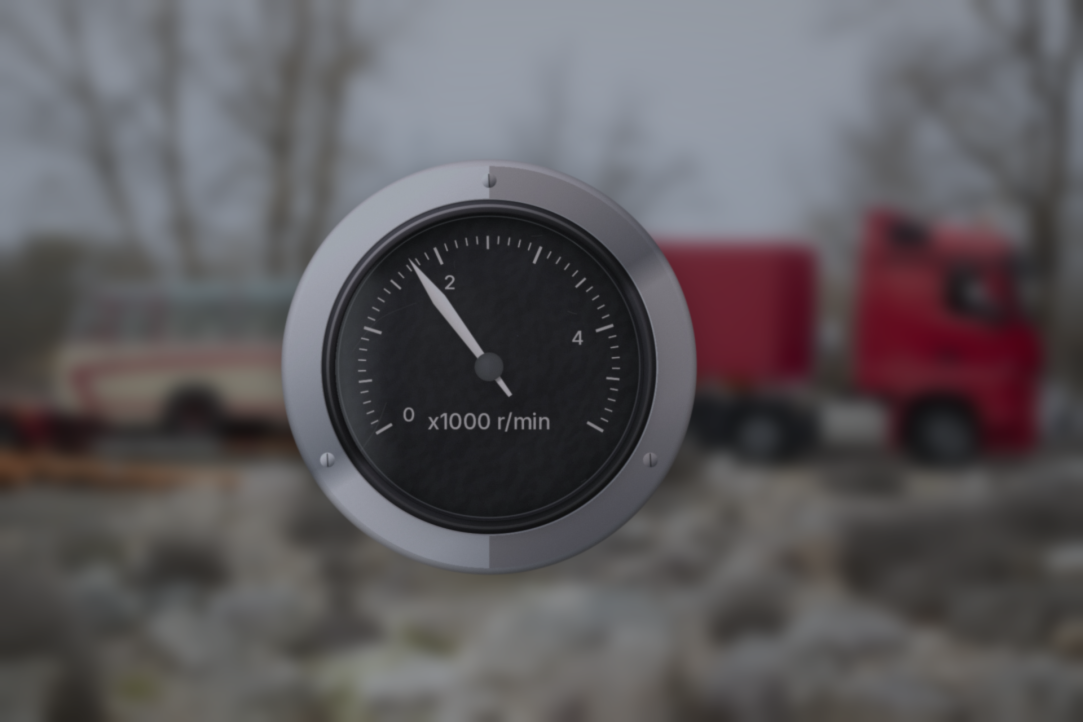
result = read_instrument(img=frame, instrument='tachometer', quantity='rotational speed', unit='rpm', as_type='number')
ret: 1750 rpm
